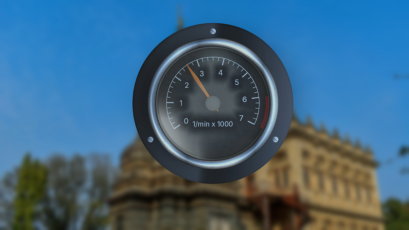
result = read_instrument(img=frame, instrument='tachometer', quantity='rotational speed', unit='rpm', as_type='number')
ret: 2600 rpm
